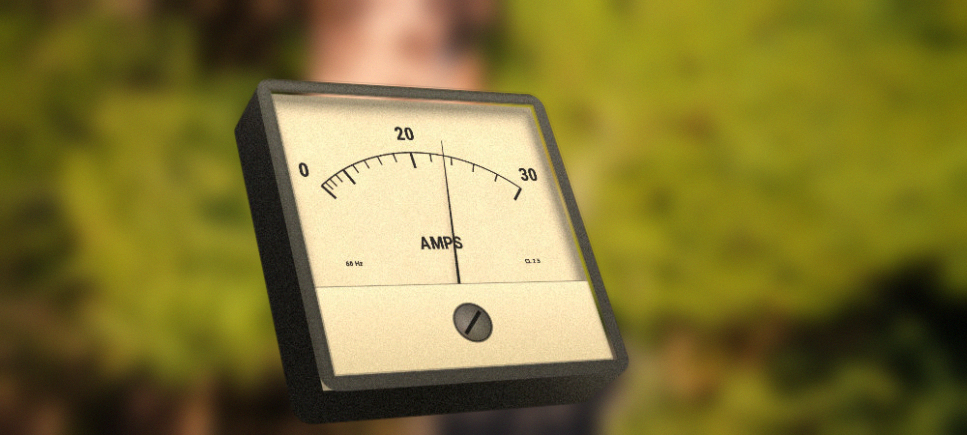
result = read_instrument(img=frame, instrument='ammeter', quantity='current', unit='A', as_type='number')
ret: 23 A
